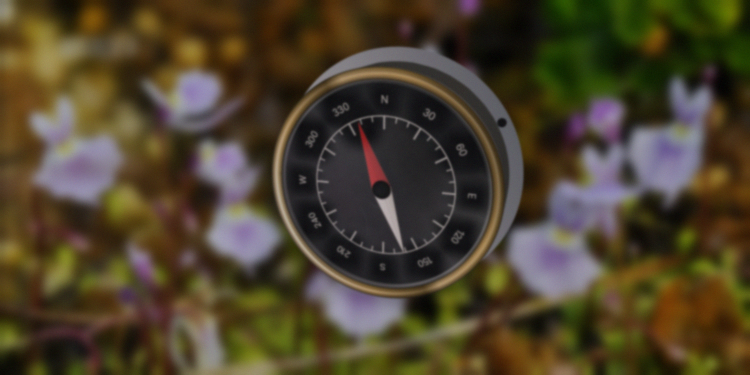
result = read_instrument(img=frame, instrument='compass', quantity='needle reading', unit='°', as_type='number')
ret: 340 °
